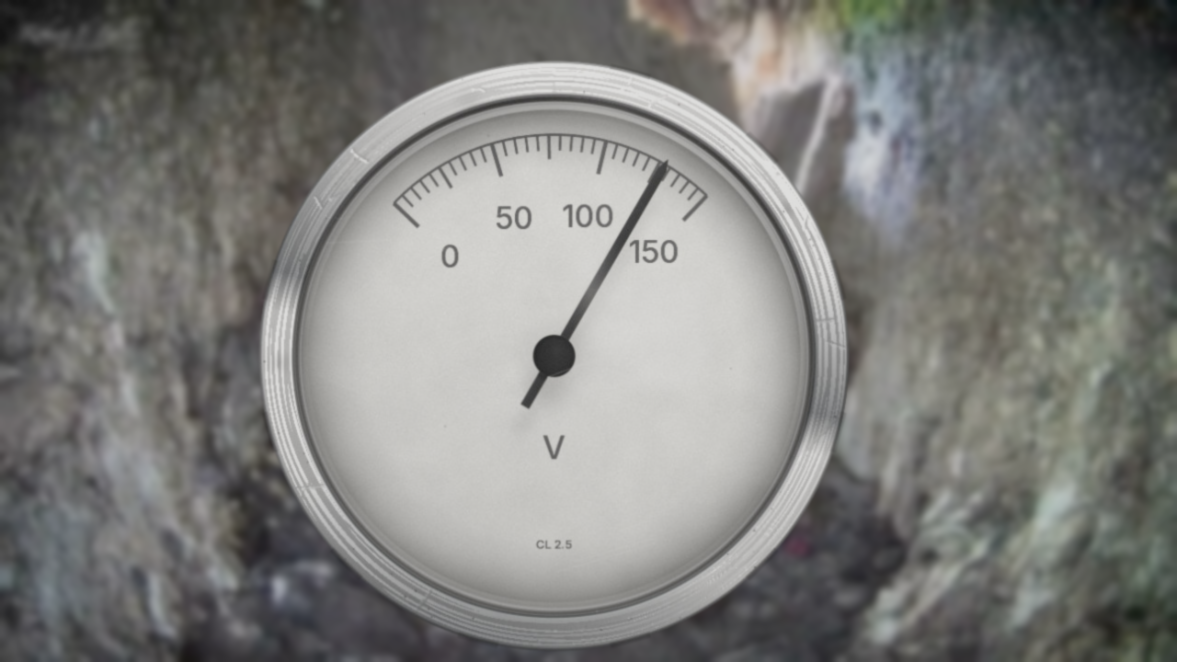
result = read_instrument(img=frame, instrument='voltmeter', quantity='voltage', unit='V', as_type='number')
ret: 127.5 V
